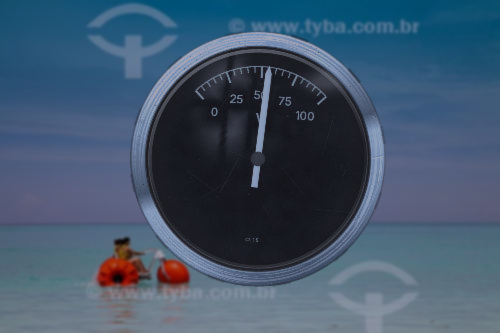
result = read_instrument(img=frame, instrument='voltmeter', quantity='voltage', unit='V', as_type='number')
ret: 55 V
